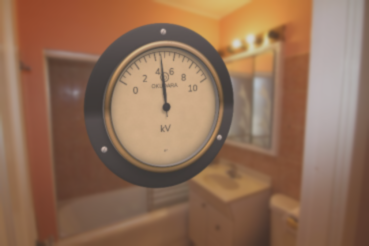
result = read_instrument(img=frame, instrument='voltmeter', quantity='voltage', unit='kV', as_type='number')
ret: 4.5 kV
